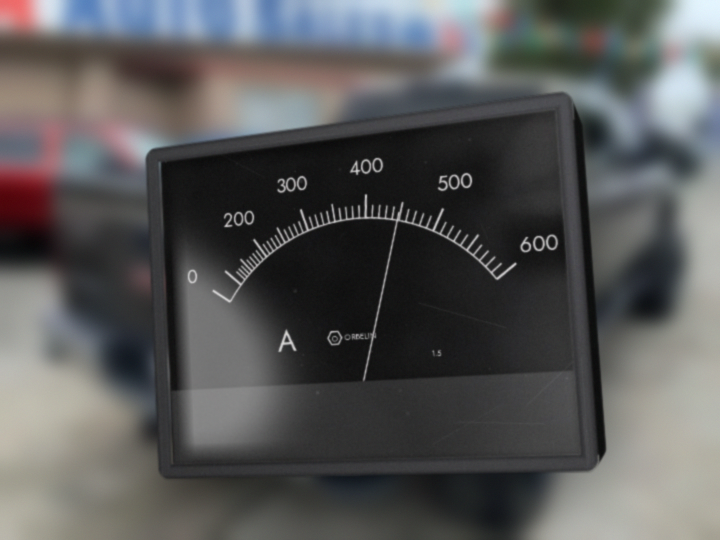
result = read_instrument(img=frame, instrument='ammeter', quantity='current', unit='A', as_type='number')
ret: 450 A
